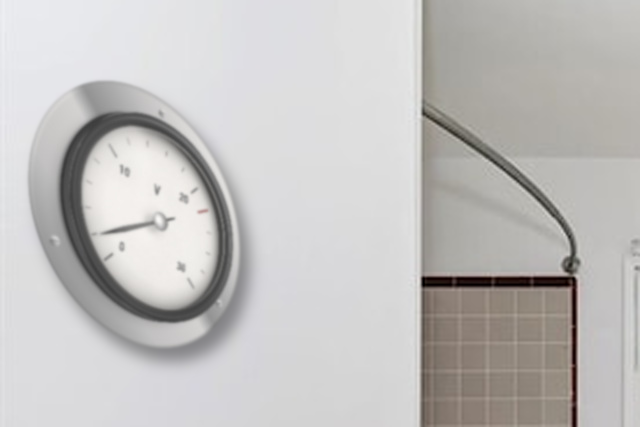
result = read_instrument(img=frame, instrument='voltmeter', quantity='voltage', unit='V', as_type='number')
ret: 2 V
